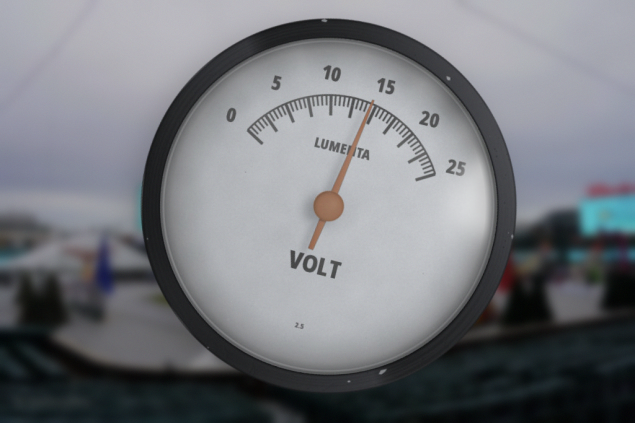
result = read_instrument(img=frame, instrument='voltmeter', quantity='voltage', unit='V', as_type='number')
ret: 14.5 V
